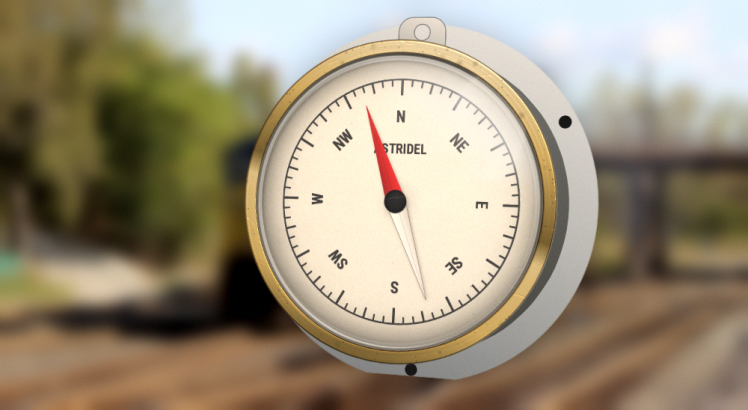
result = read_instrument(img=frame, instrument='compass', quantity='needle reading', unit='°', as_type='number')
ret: 340 °
